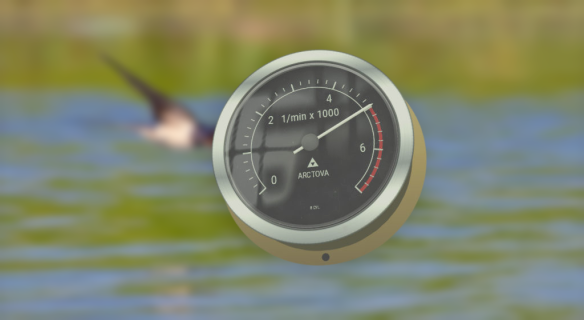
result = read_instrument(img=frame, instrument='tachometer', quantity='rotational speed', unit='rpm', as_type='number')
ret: 5000 rpm
